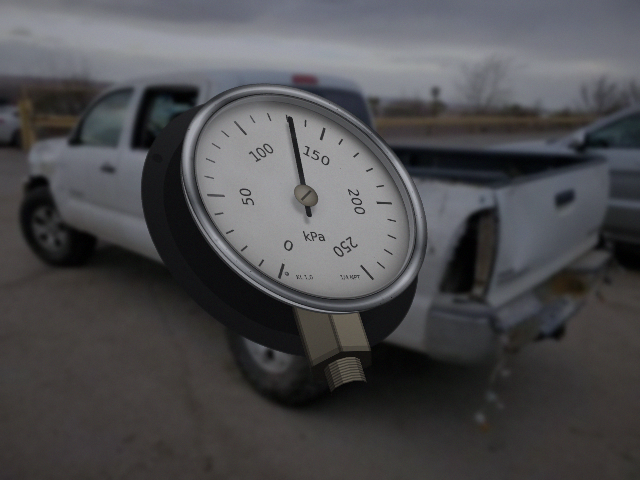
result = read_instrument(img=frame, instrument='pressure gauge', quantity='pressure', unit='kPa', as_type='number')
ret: 130 kPa
